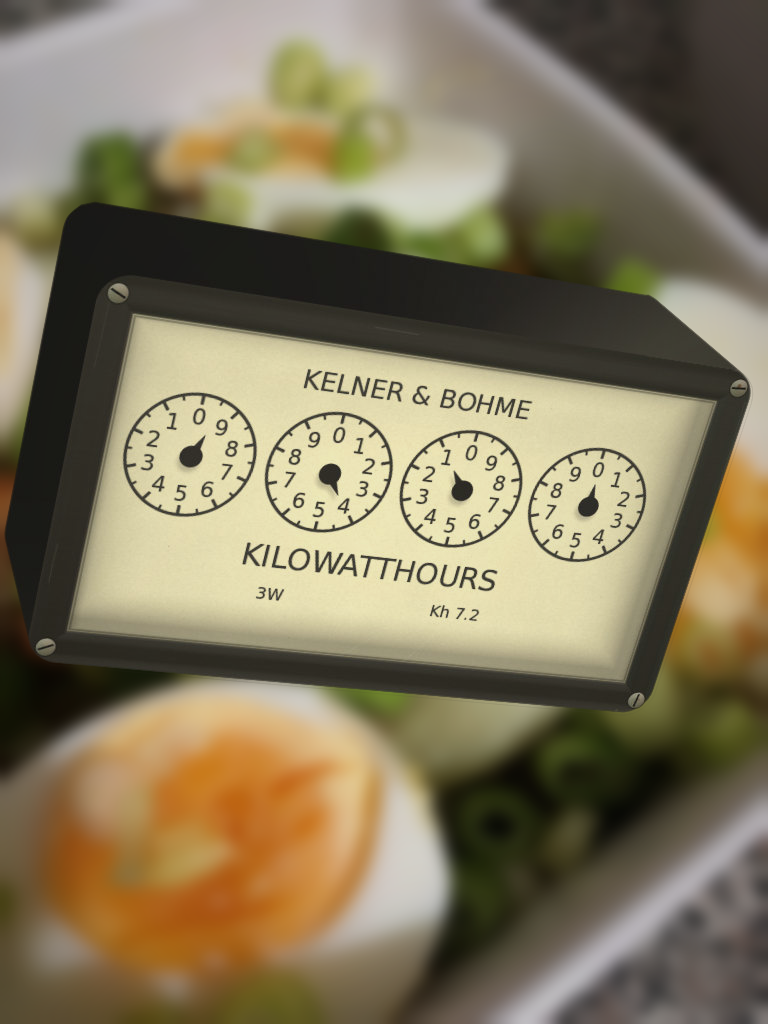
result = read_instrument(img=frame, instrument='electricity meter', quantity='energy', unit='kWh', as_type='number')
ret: 9410 kWh
